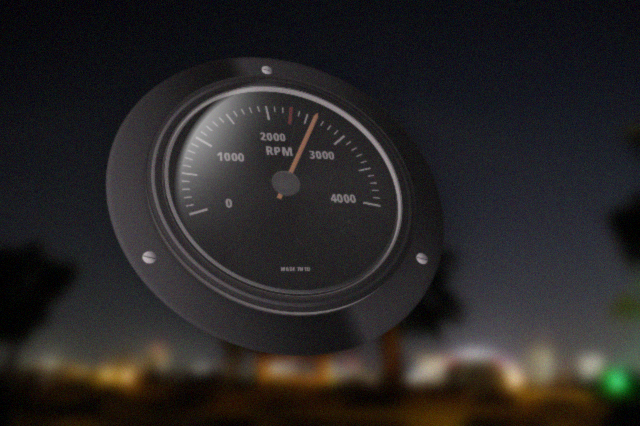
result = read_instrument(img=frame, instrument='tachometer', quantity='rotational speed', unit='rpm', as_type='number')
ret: 2600 rpm
